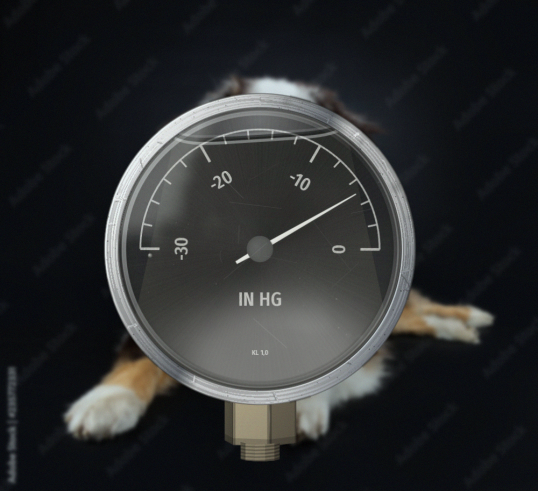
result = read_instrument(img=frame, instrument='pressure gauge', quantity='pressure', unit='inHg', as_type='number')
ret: -5 inHg
